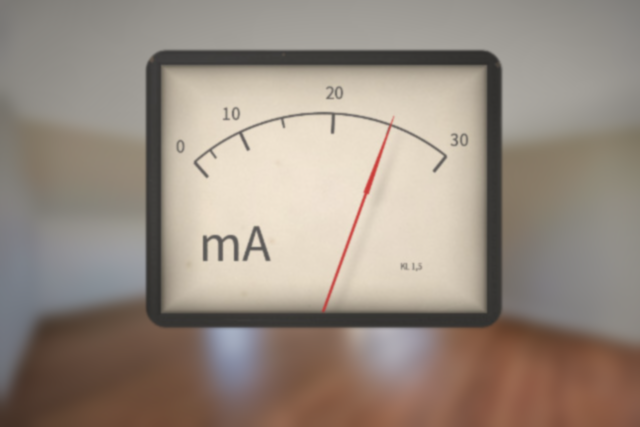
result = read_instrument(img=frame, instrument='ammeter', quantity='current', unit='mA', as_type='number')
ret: 25 mA
